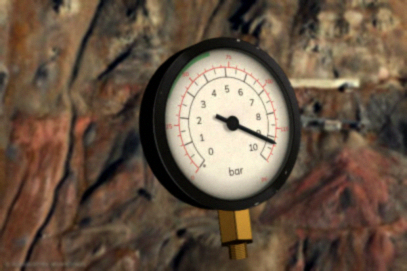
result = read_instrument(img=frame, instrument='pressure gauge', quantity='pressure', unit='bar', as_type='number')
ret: 9.25 bar
